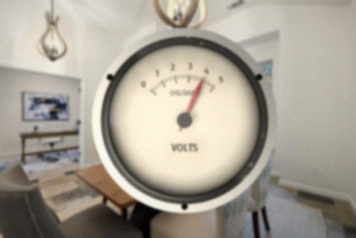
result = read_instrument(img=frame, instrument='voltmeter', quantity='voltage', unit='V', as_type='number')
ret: 4 V
